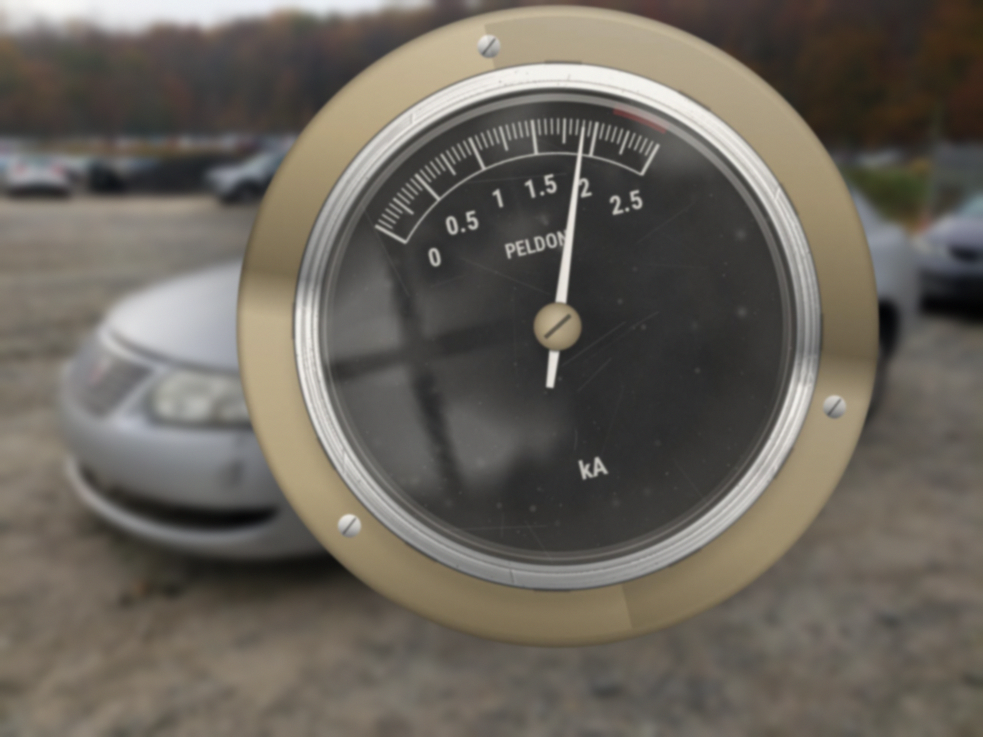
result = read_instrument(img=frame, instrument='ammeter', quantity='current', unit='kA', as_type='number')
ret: 1.9 kA
